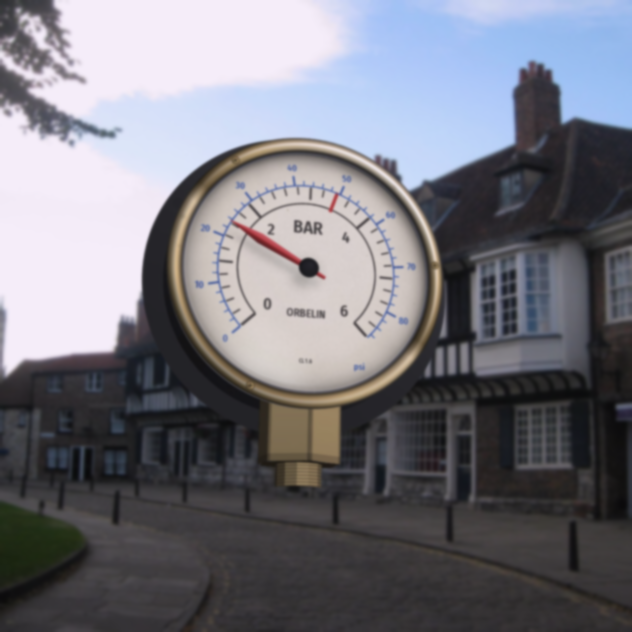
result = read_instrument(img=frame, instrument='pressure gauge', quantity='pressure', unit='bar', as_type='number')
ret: 1.6 bar
